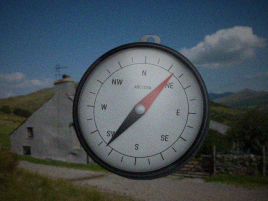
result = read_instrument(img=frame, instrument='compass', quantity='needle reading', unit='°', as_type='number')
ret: 37.5 °
